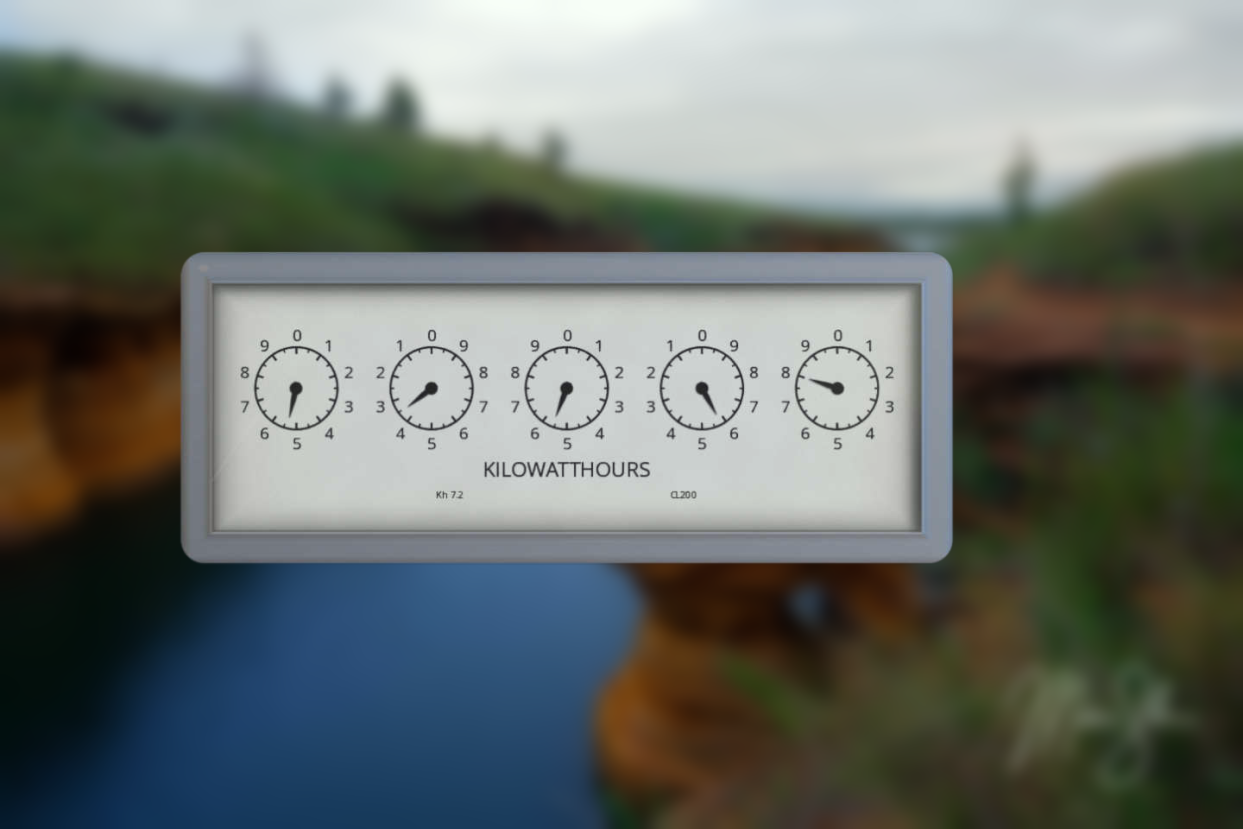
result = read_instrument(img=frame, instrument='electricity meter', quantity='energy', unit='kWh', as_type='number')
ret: 53558 kWh
